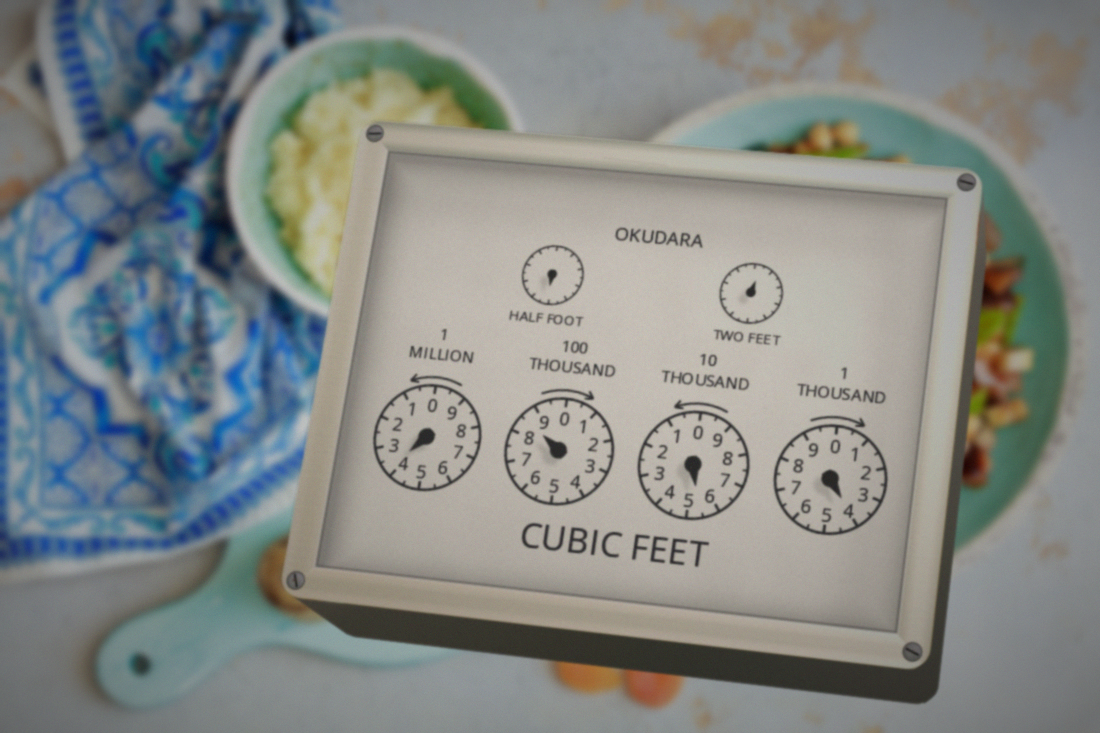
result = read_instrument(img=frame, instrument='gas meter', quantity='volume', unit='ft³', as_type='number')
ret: 385400 ft³
